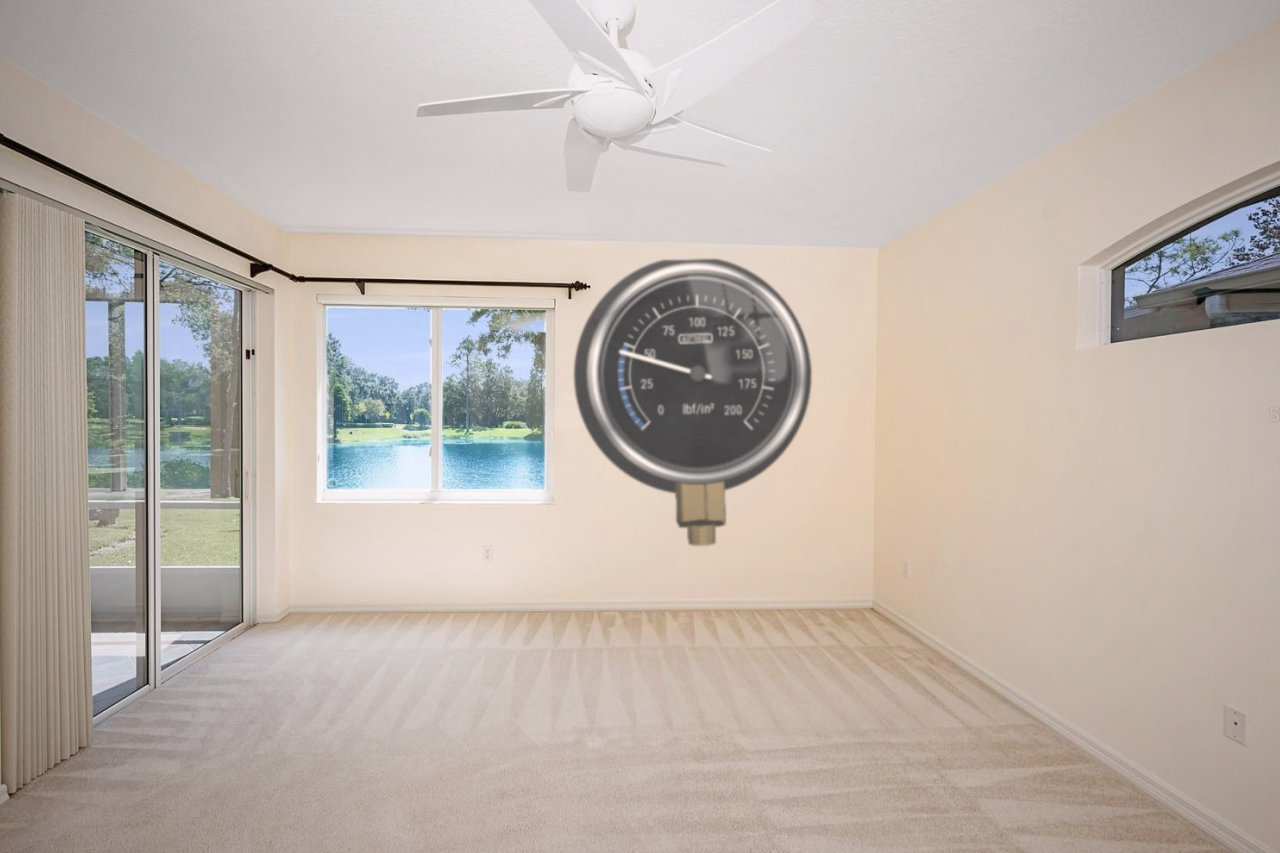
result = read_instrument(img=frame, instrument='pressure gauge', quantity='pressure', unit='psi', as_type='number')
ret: 45 psi
